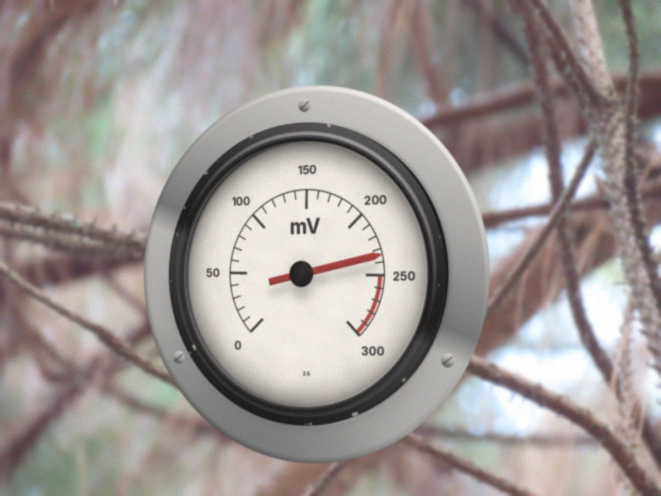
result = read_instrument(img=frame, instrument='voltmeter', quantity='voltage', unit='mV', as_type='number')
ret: 235 mV
